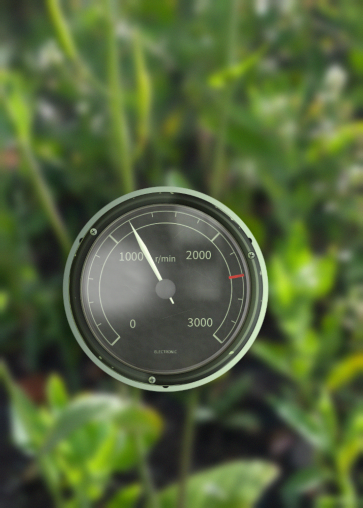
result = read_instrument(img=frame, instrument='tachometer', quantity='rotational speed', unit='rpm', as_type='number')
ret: 1200 rpm
